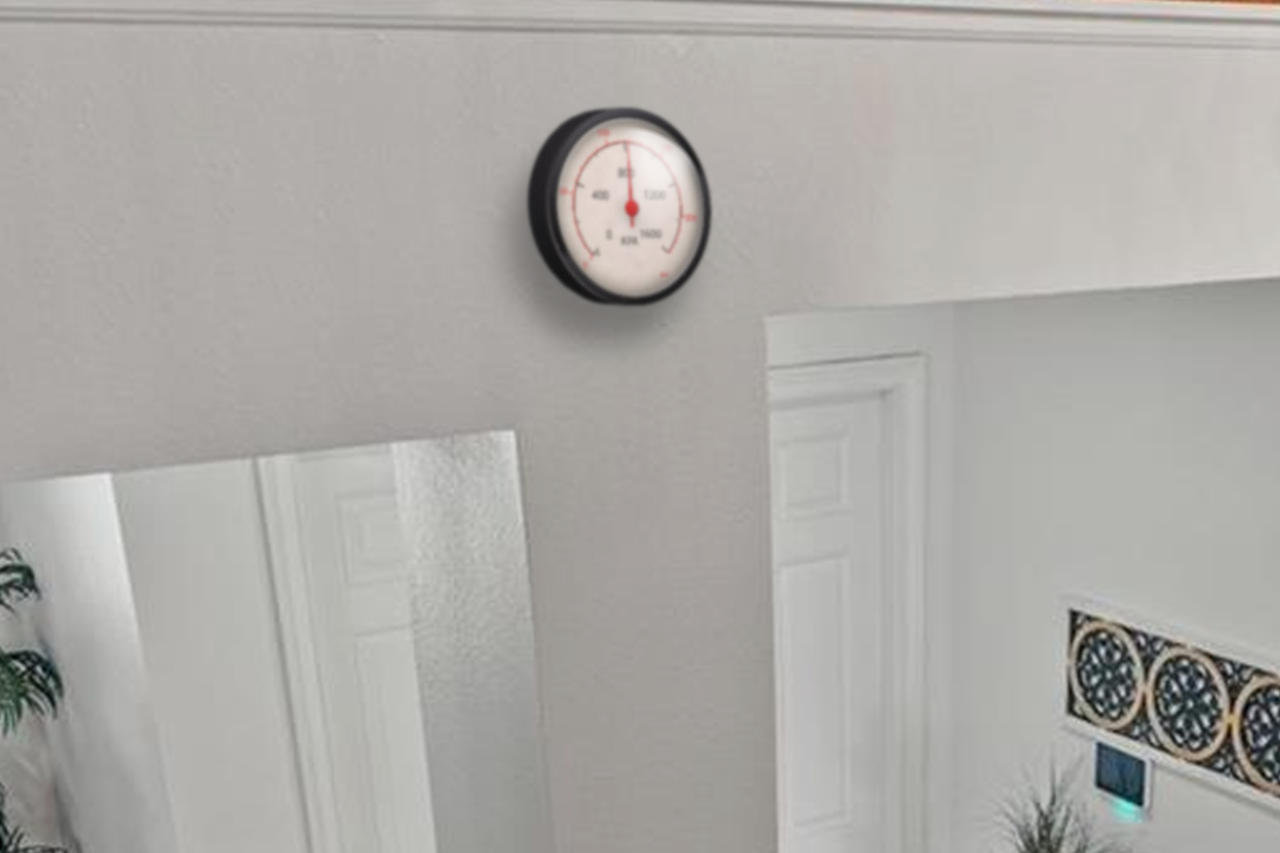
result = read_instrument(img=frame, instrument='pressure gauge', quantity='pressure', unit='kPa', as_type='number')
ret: 800 kPa
